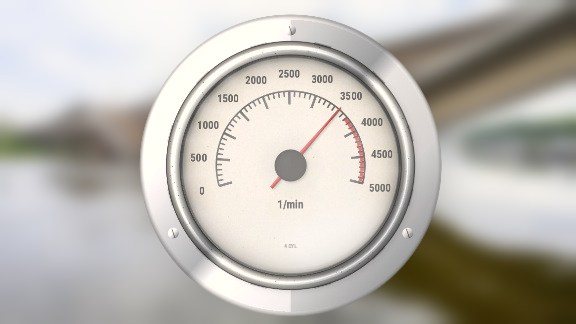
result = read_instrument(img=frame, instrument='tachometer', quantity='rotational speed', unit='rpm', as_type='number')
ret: 3500 rpm
